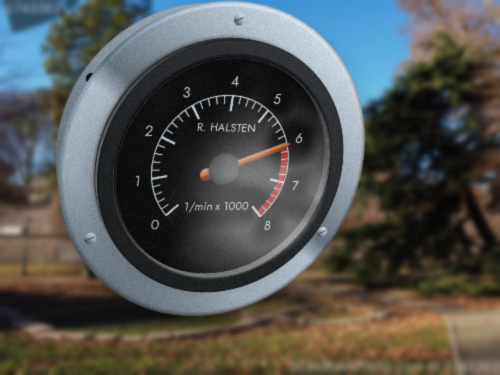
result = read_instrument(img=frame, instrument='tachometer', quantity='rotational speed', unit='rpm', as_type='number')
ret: 6000 rpm
